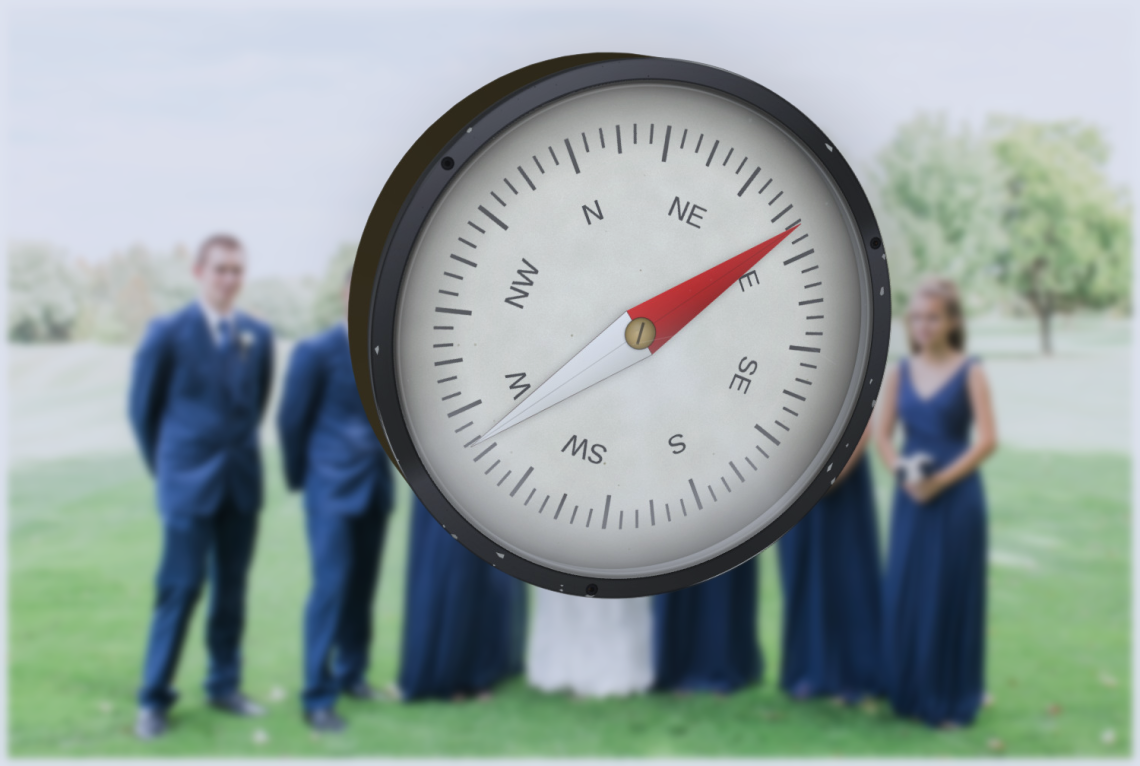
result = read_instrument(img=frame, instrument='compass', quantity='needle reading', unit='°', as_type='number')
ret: 80 °
